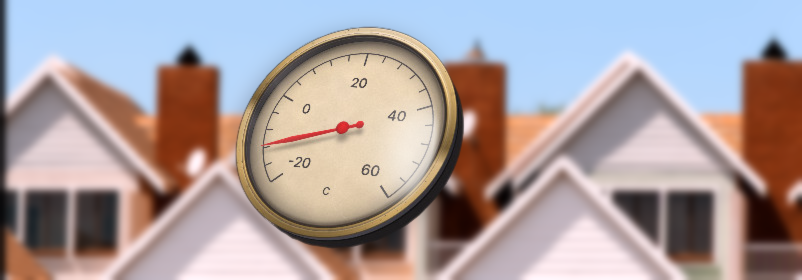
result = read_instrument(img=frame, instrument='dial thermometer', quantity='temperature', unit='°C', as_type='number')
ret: -12 °C
